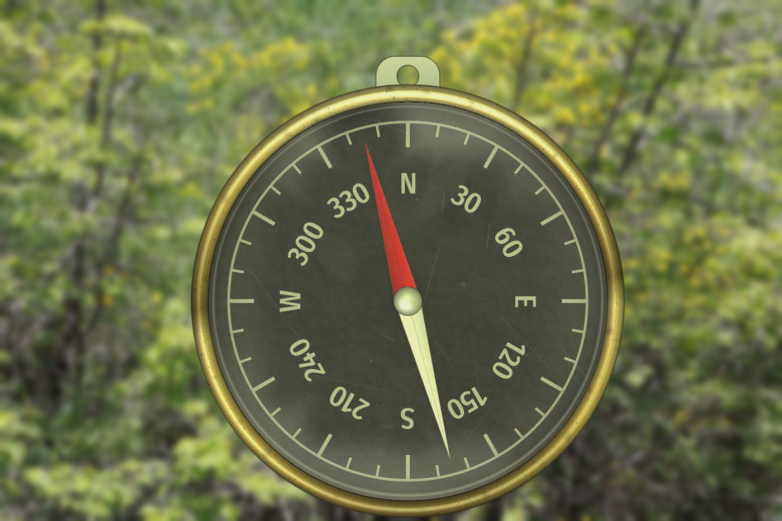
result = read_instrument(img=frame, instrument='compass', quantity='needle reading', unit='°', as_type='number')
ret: 345 °
